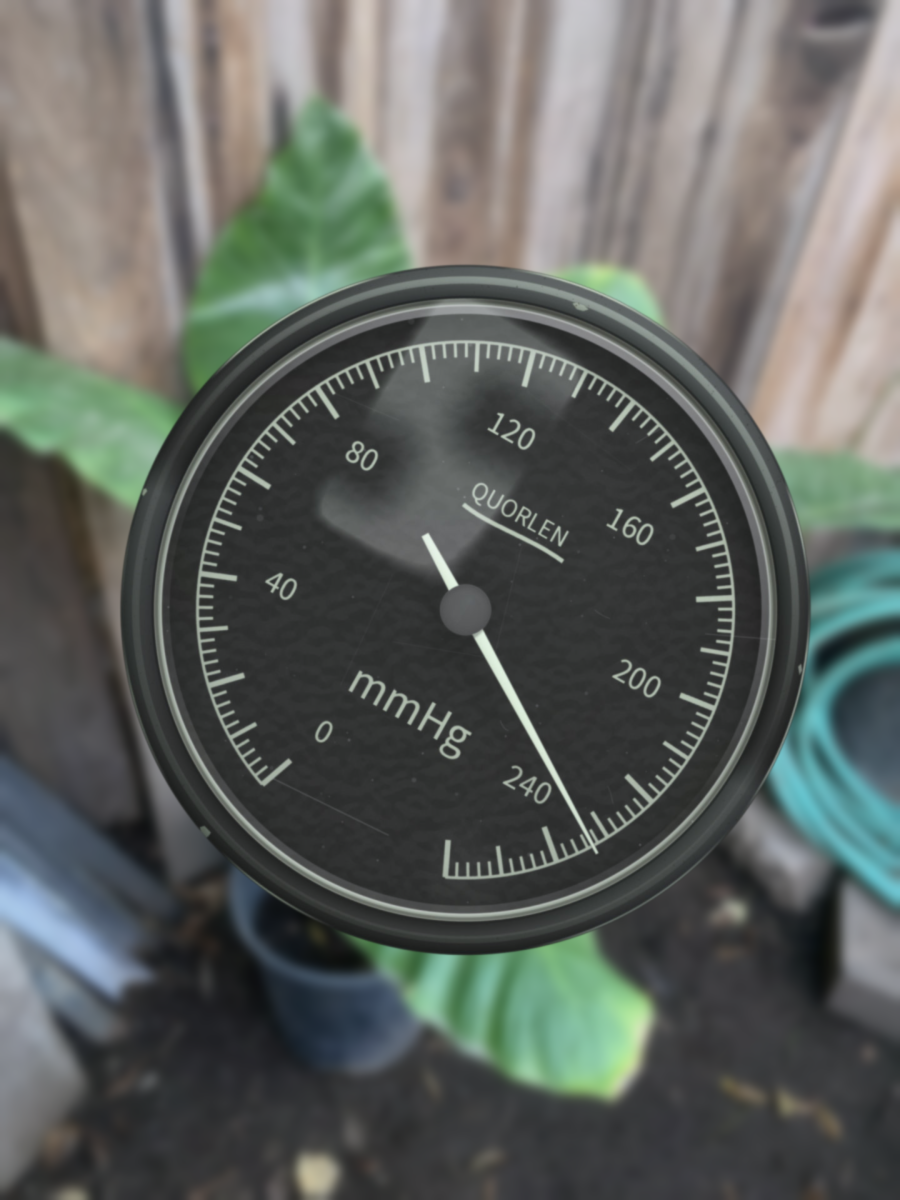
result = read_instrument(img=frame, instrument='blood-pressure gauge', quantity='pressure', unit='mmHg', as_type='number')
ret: 233 mmHg
